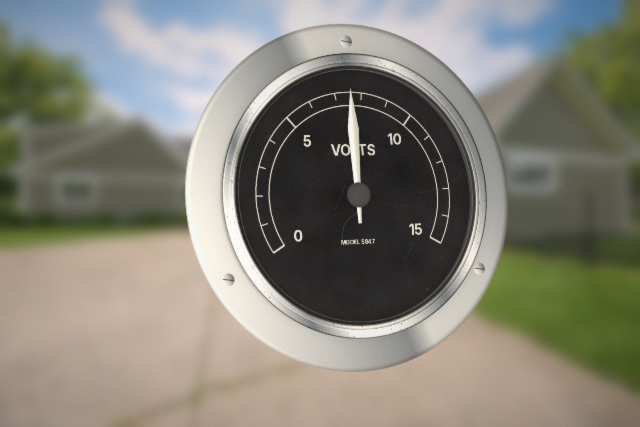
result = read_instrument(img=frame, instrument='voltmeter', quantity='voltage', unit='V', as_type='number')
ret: 7.5 V
